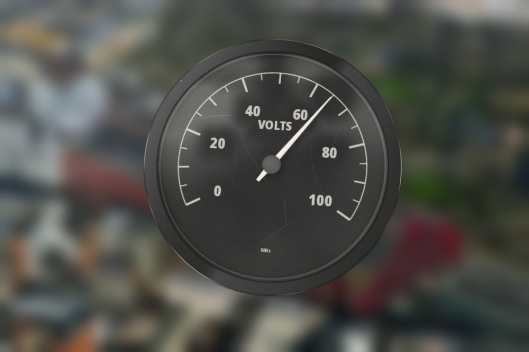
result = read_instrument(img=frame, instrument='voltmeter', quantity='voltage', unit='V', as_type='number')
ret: 65 V
